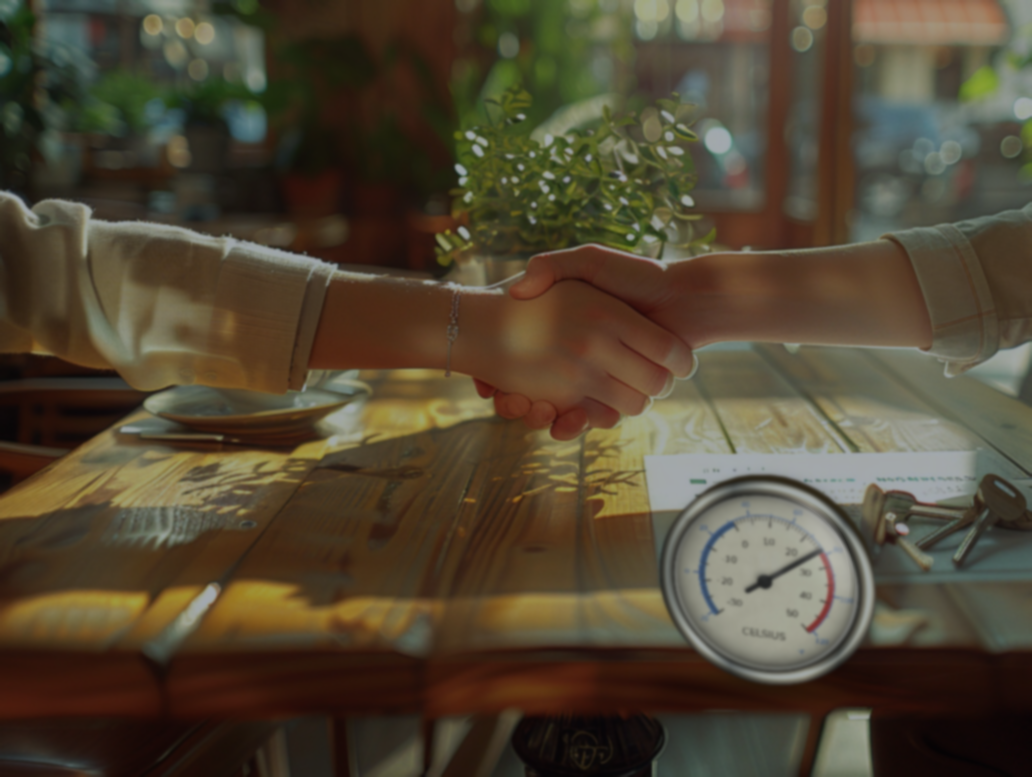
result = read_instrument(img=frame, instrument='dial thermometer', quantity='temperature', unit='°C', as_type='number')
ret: 25 °C
